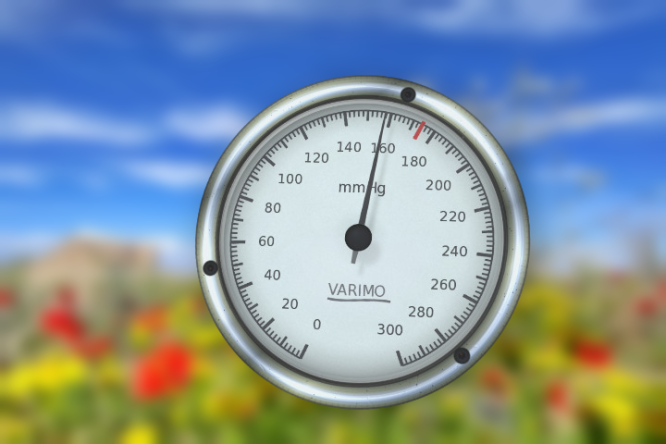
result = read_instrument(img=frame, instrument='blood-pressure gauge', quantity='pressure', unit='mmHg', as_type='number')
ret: 158 mmHg
